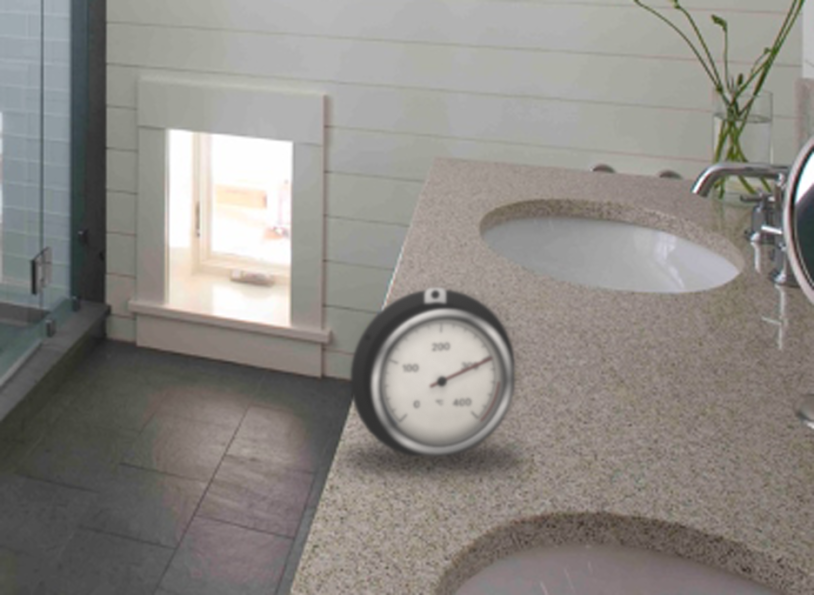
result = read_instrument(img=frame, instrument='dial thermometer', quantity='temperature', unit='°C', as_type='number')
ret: 300 °C
